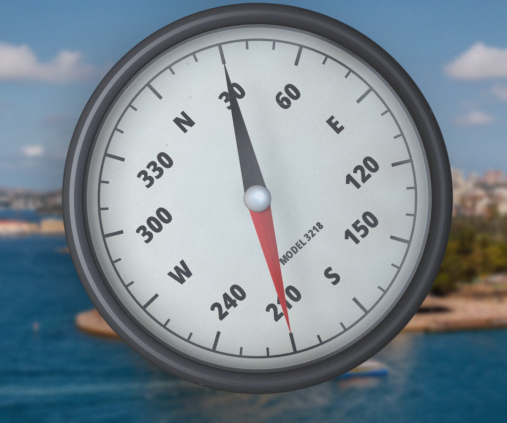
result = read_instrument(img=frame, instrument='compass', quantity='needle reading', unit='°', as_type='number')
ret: 210 °
